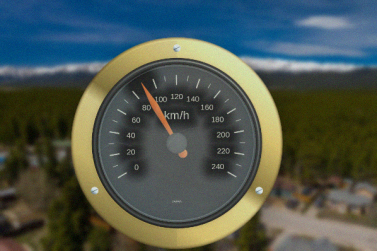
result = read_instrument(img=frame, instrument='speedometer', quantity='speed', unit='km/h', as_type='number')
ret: 90 km/h
